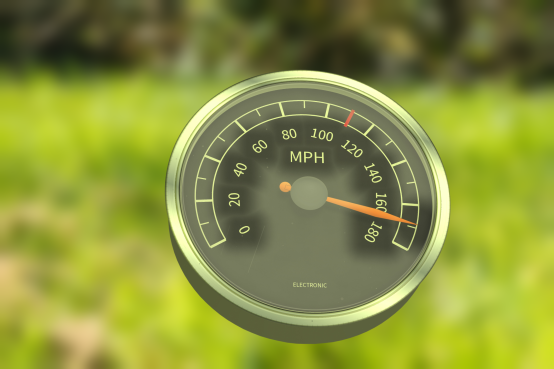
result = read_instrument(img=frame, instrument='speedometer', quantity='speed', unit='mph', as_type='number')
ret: 170 mph
